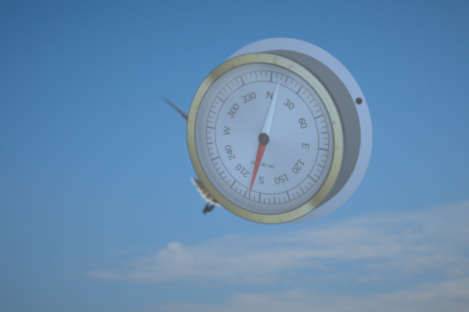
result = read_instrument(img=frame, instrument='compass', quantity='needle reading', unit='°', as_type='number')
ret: 190 °
